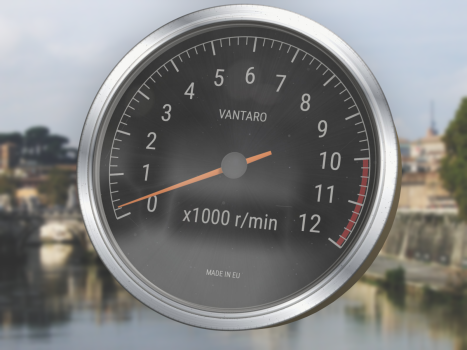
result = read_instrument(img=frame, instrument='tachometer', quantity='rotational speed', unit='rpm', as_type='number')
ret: 200 rpm
